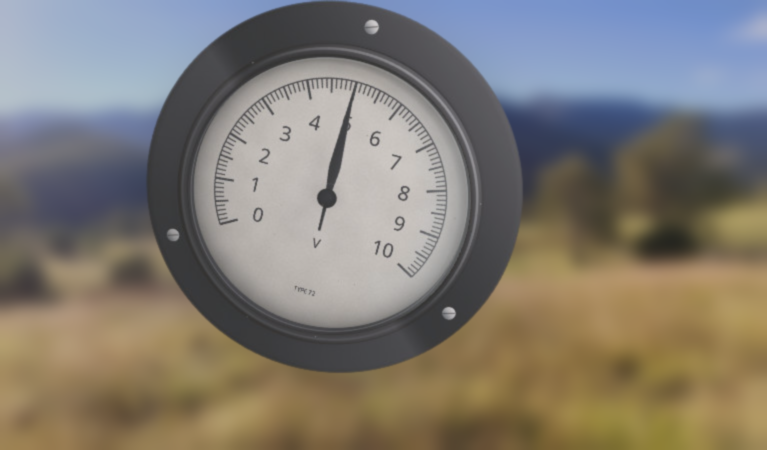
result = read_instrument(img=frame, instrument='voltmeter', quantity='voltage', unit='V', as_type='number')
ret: 5 V
